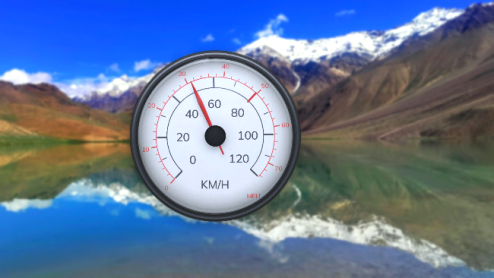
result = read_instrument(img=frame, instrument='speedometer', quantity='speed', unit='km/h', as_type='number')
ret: 50 km/h
